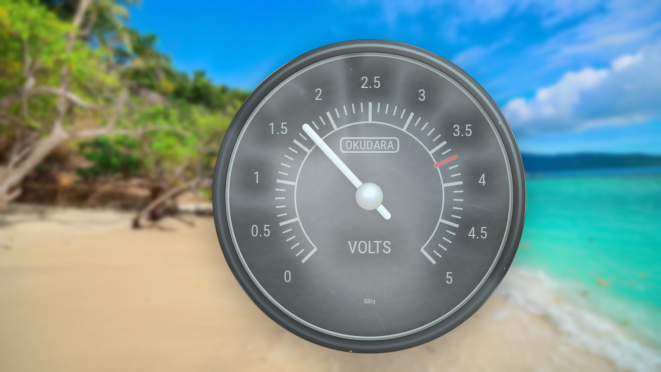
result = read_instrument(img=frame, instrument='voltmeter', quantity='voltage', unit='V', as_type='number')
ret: 1.7 V
